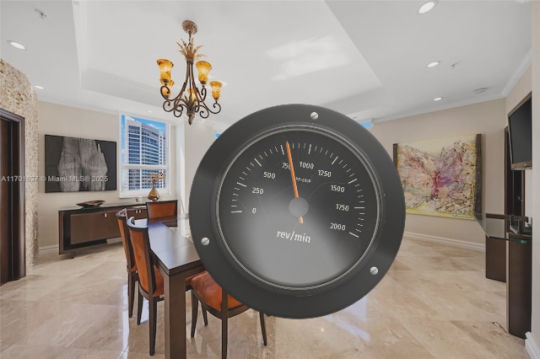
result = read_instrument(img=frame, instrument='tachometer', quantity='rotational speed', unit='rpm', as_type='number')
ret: 800 rpm
